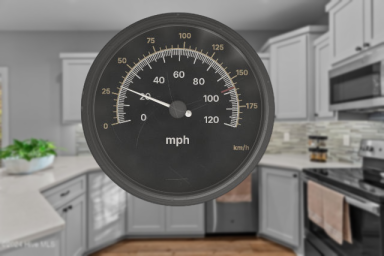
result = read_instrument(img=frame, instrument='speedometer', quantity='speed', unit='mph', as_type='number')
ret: 20 mph
